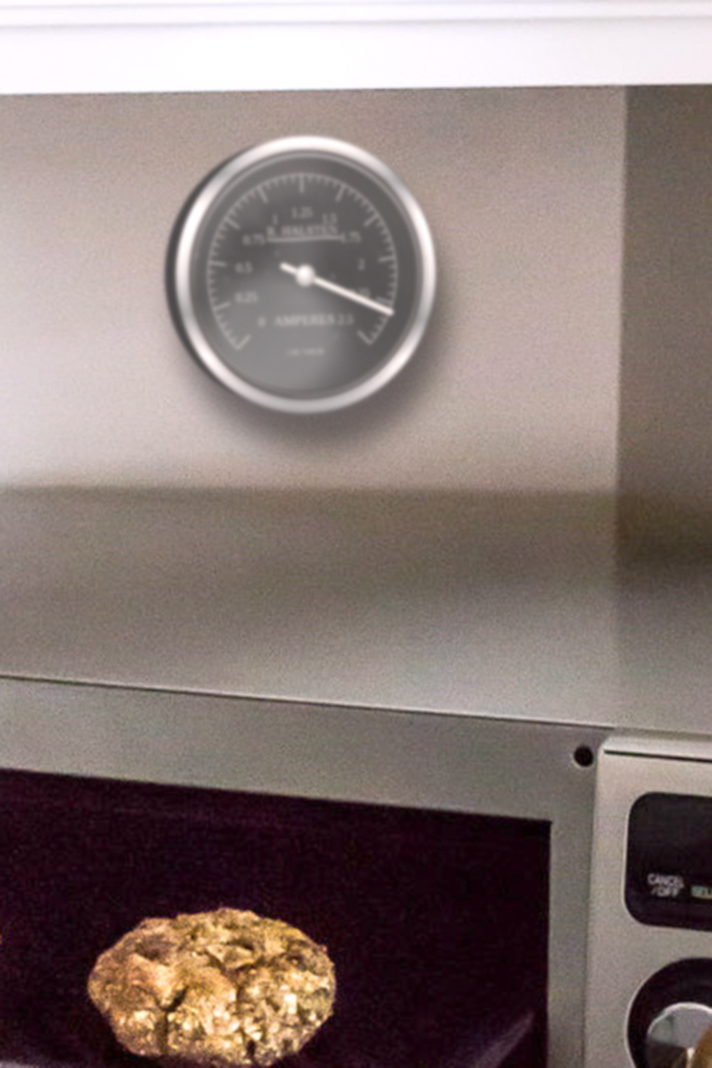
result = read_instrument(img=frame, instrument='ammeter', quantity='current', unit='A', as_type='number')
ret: 2.3 A
